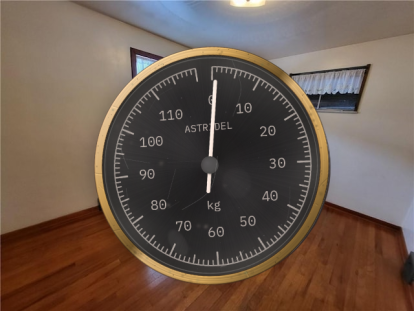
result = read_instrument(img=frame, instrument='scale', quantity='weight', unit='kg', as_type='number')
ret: 1 kg
